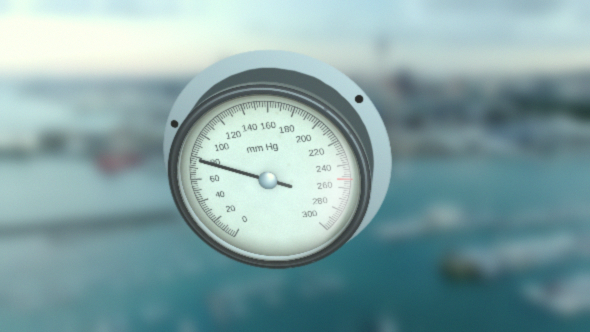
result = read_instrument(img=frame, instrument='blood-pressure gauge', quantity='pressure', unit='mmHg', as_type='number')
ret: 80 mmHg
